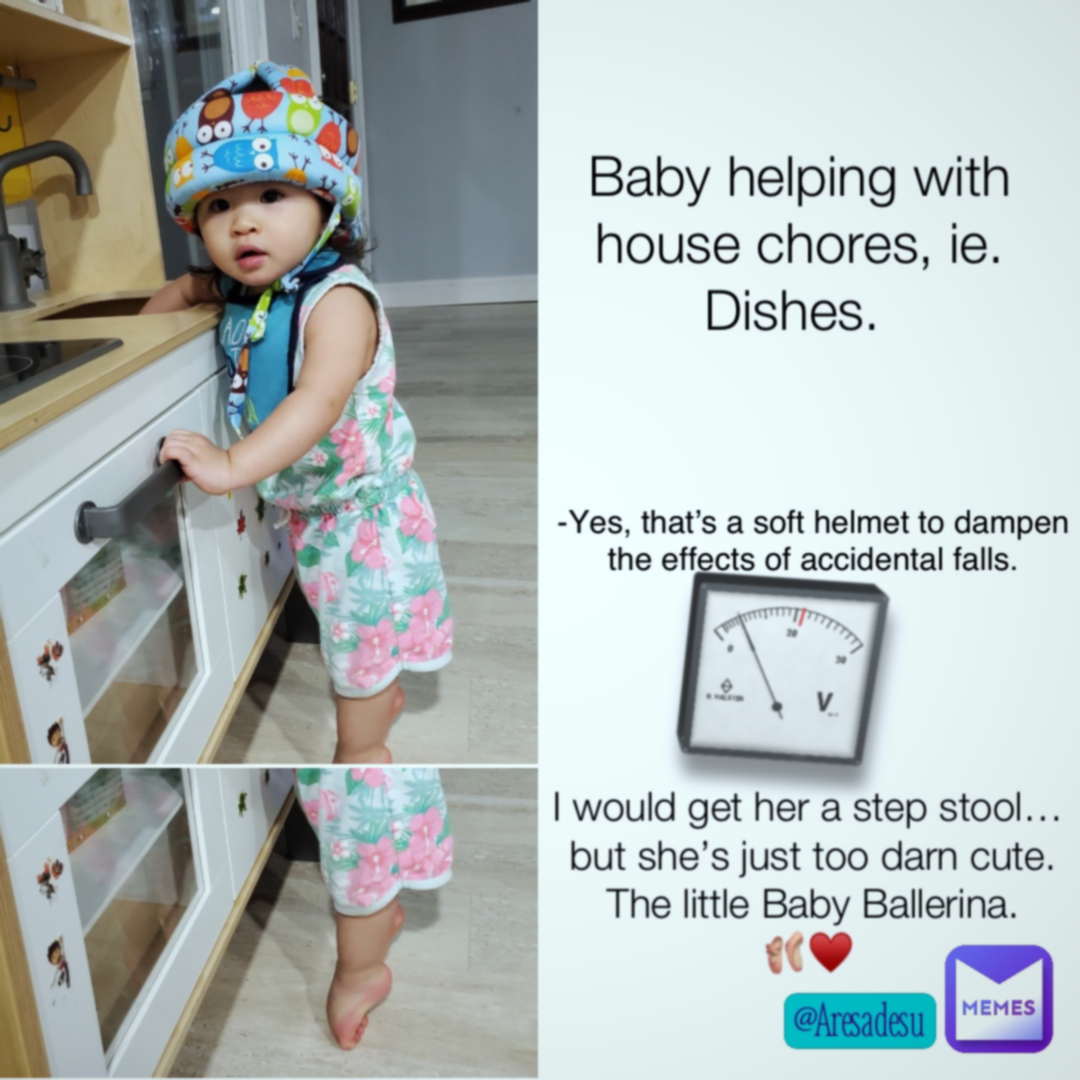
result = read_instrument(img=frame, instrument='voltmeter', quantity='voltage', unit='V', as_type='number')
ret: 10 V
